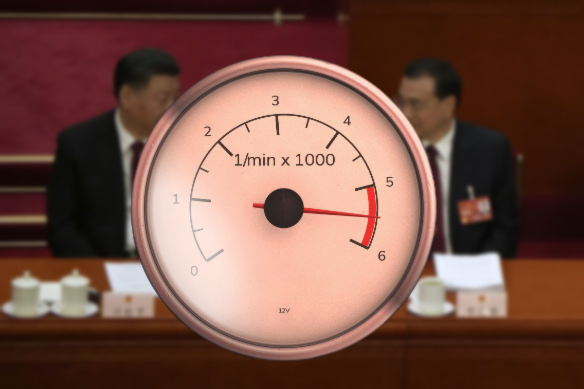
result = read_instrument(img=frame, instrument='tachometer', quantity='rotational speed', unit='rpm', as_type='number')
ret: 5500 rpm
